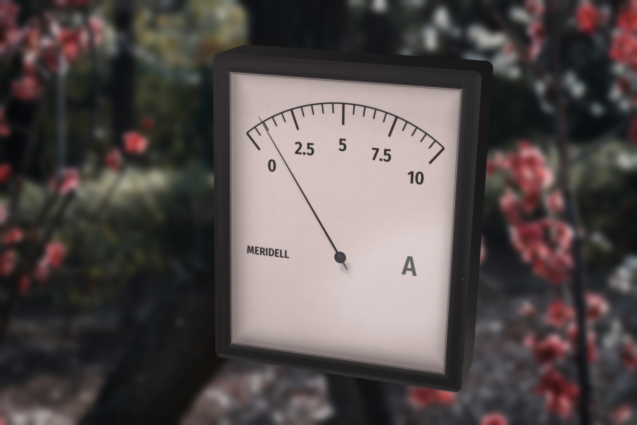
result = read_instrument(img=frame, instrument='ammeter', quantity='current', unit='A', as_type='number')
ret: 1 A
